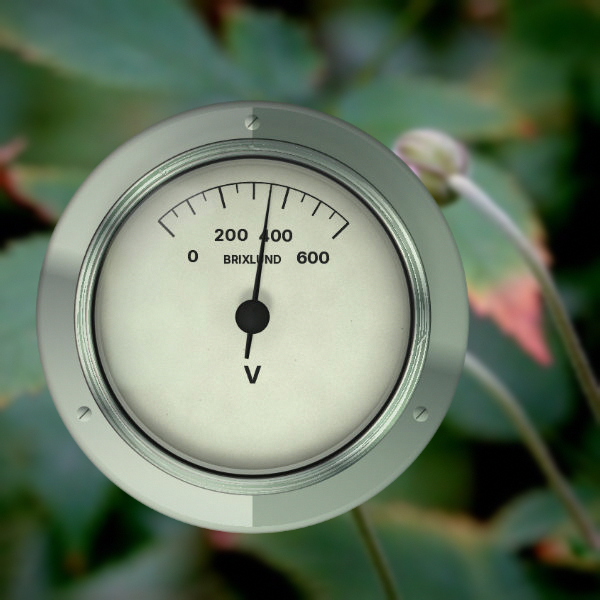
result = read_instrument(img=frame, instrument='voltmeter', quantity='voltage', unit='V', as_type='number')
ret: 350 V
